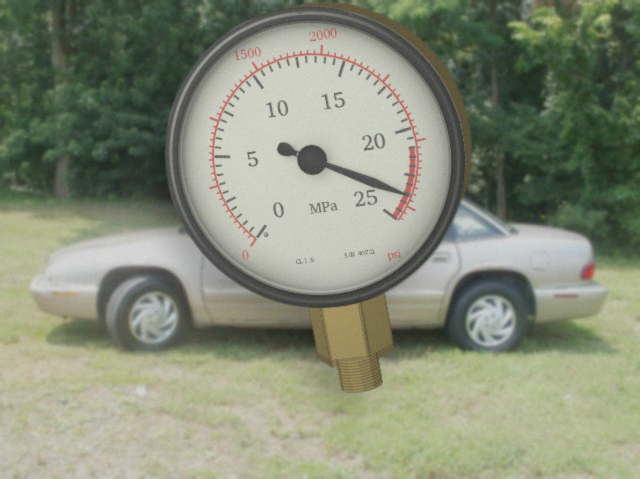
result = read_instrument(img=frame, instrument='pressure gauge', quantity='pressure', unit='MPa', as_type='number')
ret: 23.5 MPa
